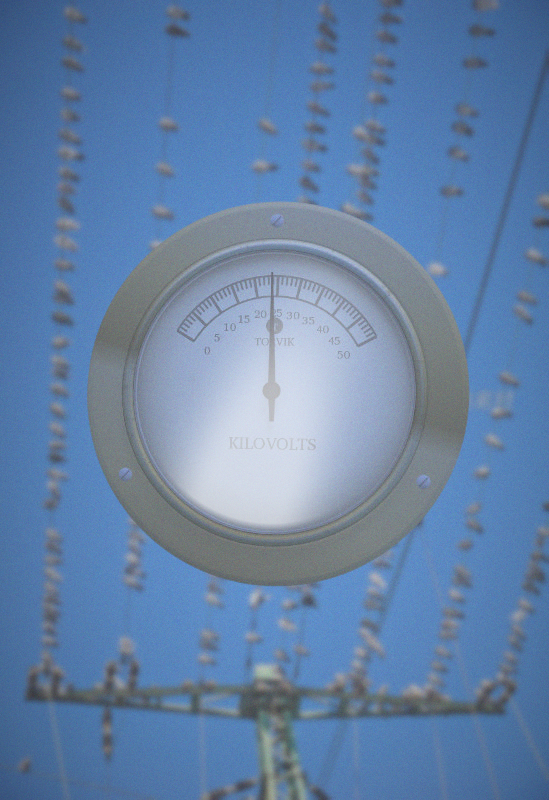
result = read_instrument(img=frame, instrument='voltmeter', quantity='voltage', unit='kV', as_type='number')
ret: 24 kV
